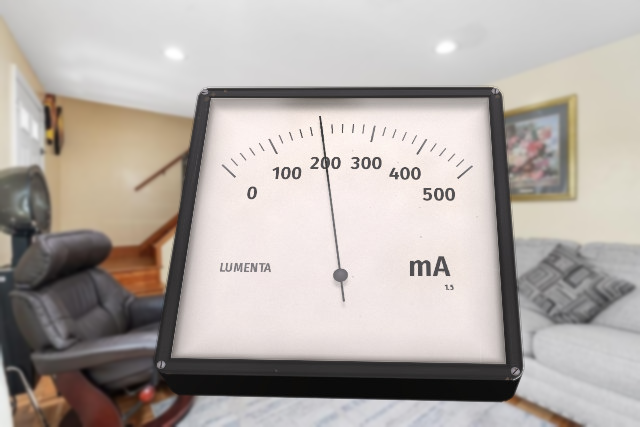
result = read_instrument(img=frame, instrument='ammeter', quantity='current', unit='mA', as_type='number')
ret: 200 mA
